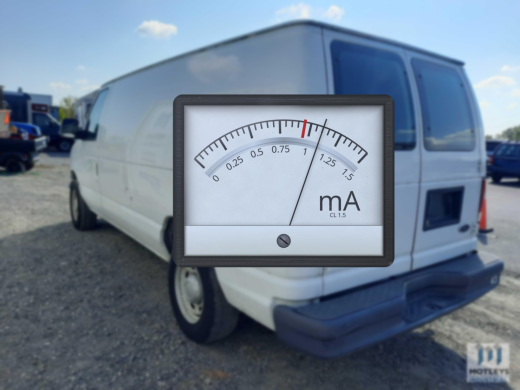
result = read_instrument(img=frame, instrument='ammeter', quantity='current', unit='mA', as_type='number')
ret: 1.1 mA
